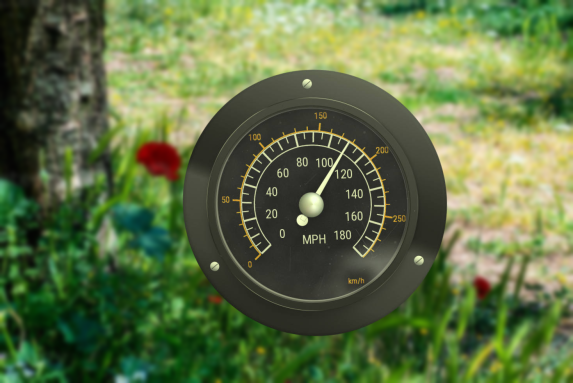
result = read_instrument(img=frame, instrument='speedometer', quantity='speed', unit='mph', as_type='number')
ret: 110 mph
